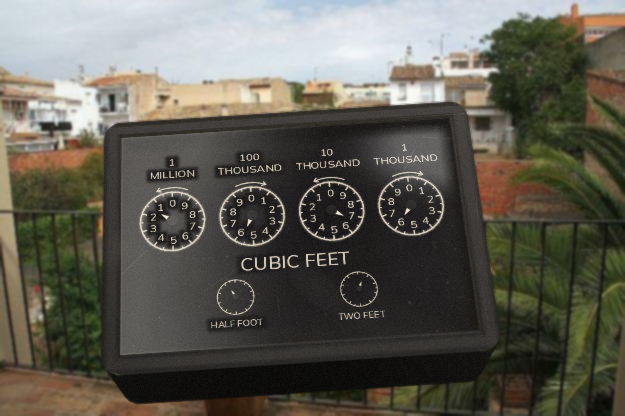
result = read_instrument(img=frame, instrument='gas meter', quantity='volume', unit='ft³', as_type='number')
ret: 156600 ft³
